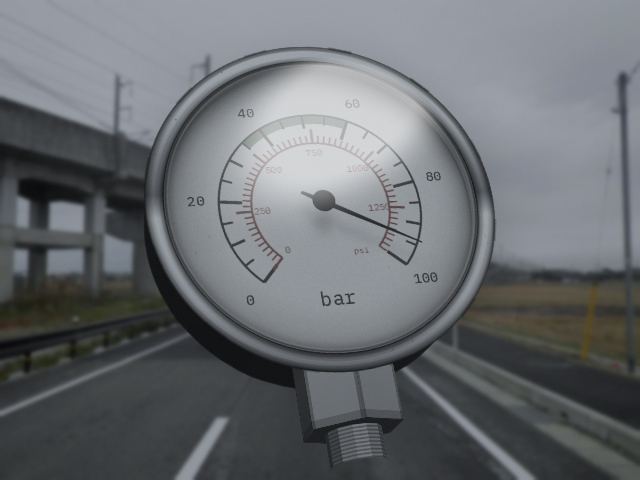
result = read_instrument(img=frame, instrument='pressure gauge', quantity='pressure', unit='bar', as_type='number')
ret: 95 bar
